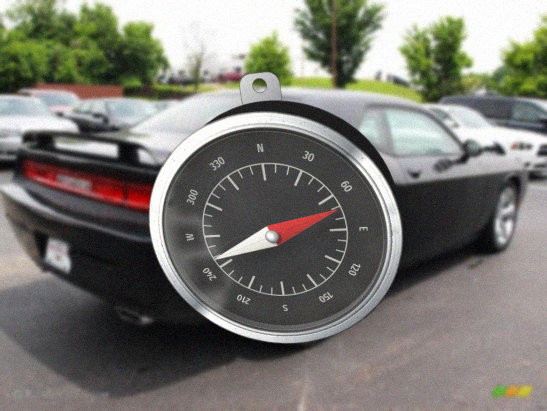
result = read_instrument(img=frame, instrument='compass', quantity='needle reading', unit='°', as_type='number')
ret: 70 °
